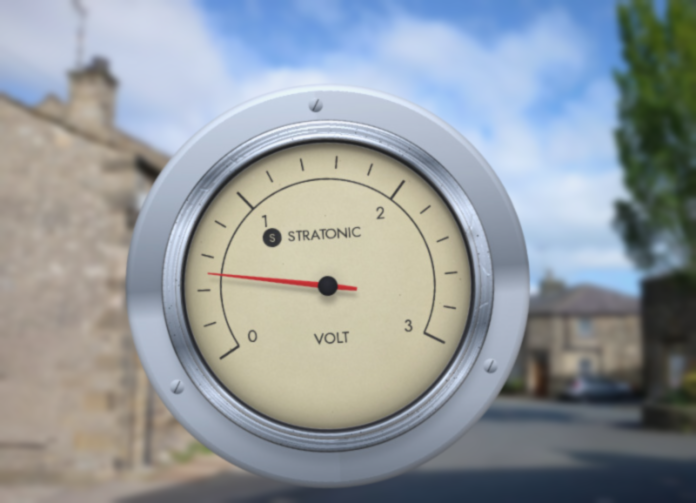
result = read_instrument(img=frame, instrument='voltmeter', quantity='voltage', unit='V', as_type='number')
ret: 0.5 V
